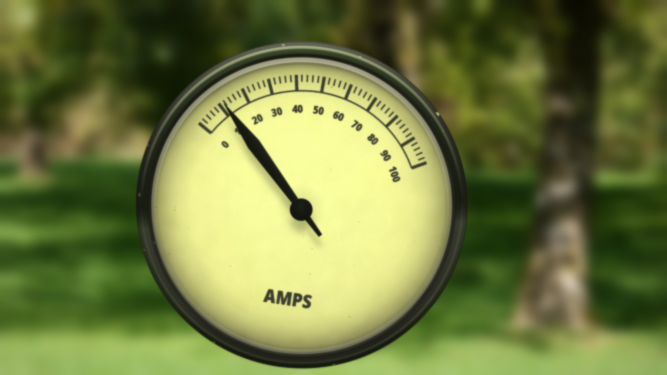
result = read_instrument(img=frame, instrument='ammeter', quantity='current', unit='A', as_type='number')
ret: 12 A
